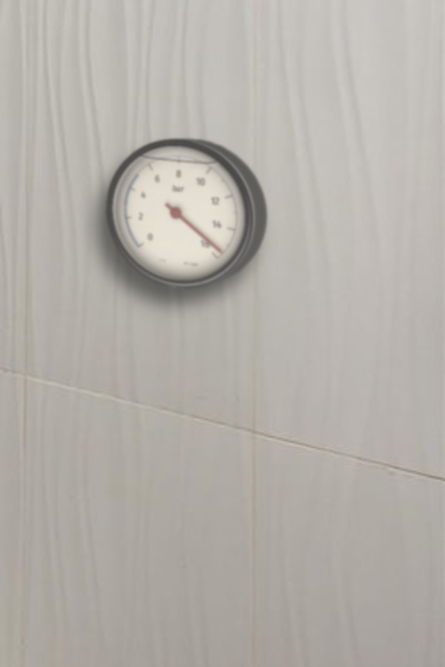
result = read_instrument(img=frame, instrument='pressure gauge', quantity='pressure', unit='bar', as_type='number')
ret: 15.5 bar
